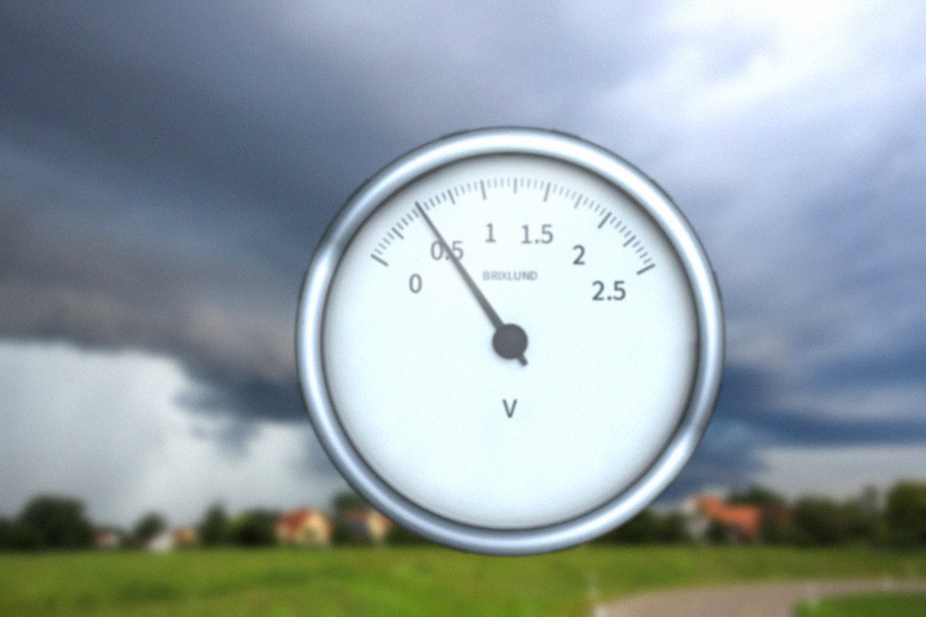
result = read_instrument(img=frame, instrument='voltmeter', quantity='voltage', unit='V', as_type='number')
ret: 0.5 V
